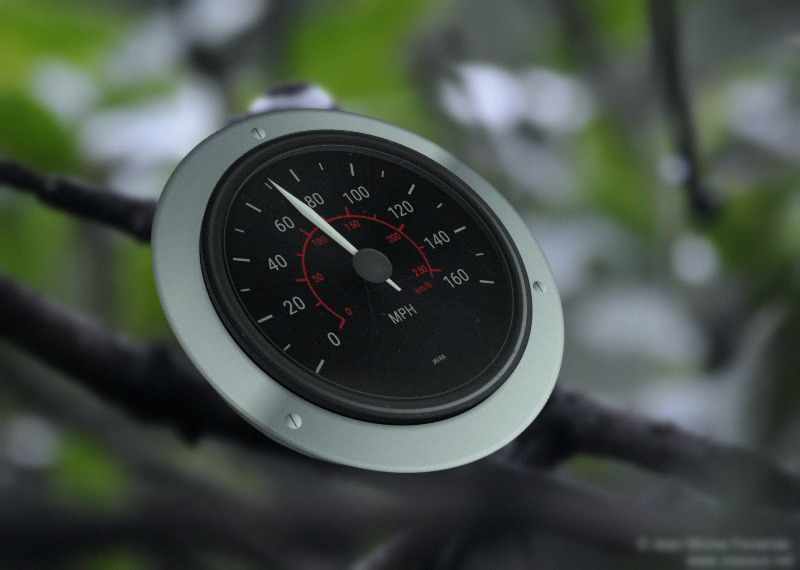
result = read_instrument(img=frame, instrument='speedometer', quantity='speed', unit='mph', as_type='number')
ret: 70 mph
